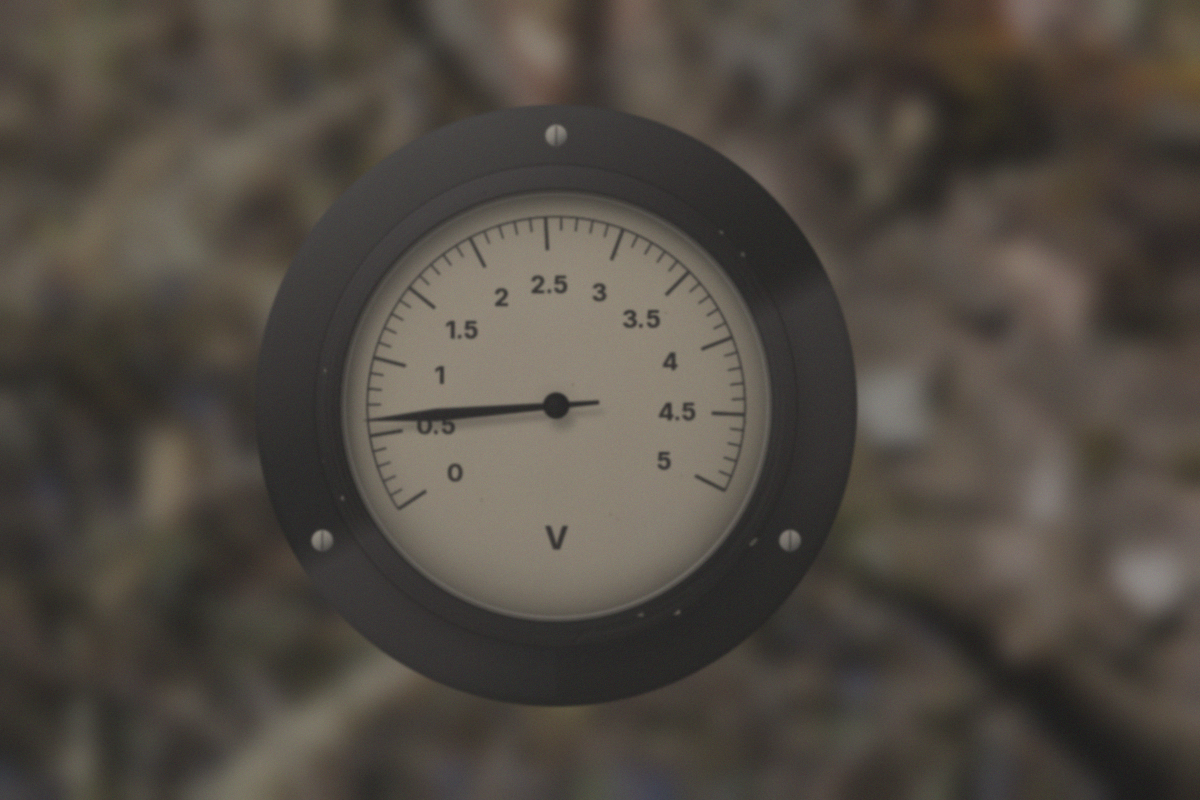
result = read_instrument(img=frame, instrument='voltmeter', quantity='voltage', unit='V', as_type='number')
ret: 0.6 V
